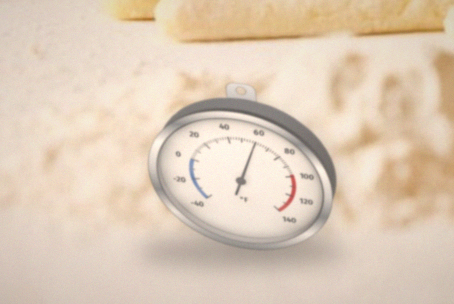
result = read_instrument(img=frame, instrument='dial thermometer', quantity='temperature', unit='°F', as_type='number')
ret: 60 °F
